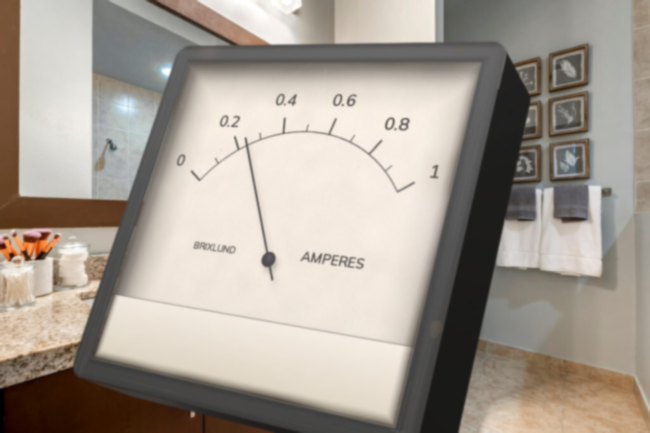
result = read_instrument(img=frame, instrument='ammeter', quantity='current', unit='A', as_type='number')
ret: 0.25 A
